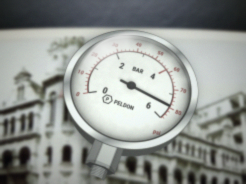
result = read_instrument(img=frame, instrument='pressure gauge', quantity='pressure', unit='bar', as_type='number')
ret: 5.5 bar
